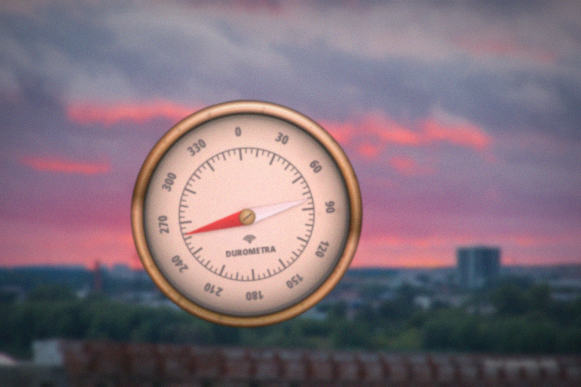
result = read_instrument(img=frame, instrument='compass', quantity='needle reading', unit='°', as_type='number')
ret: 260 °
